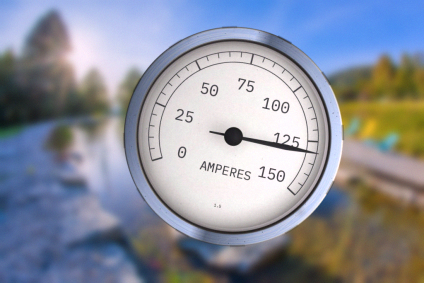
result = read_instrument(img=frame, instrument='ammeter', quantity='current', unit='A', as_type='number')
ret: 130 A
